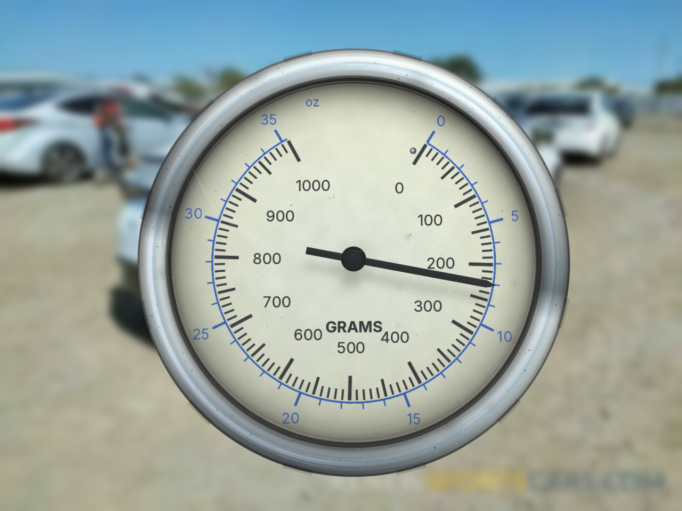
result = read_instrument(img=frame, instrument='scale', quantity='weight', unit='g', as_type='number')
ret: 230 g
